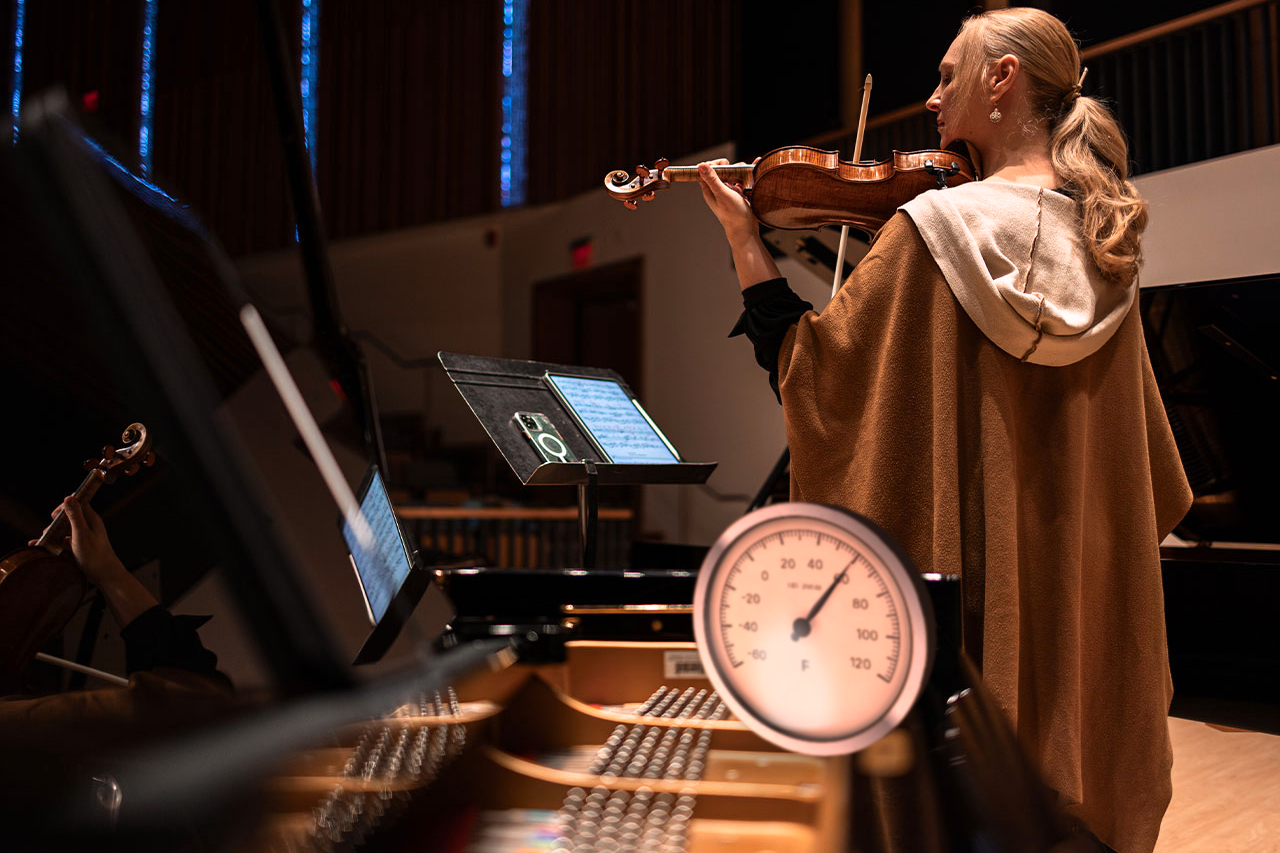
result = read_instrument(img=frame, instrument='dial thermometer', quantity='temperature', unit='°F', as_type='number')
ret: 60 °F
